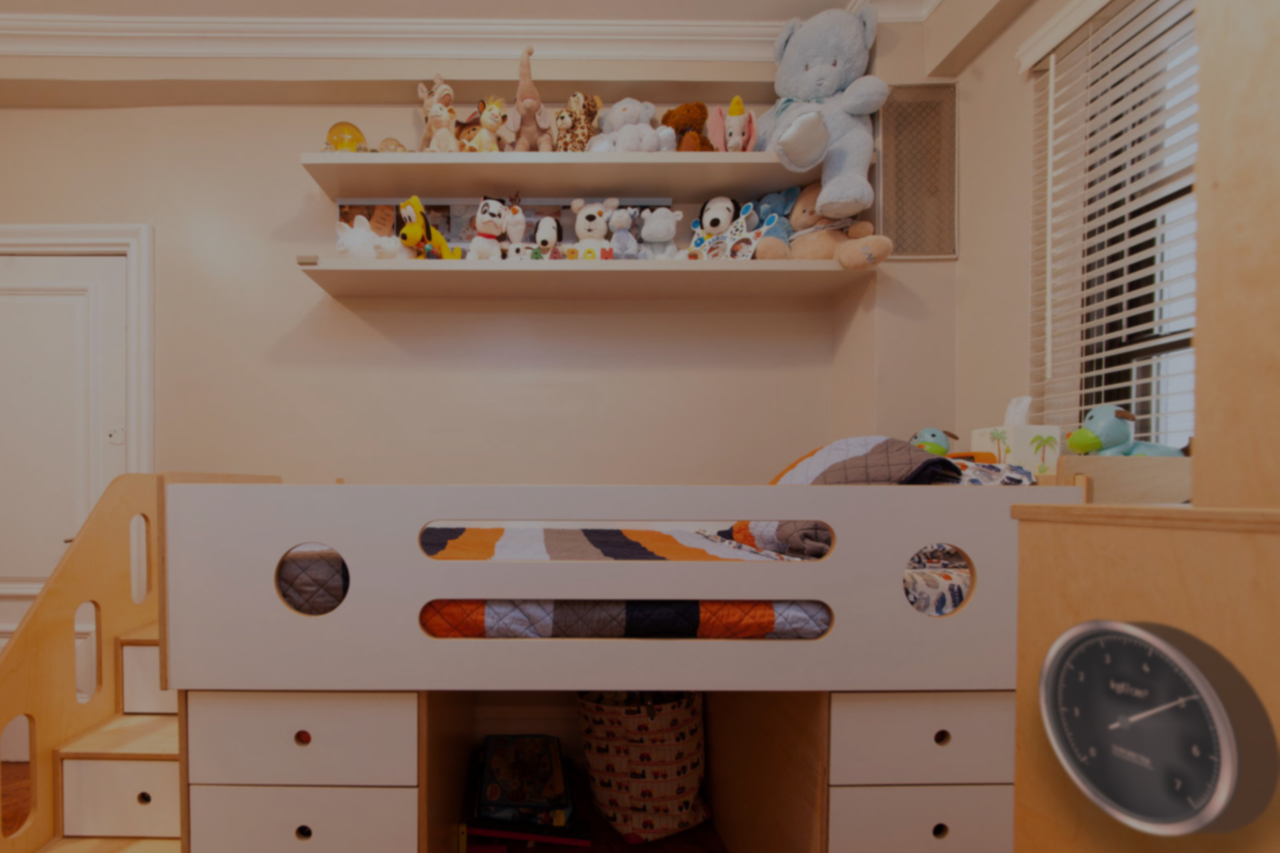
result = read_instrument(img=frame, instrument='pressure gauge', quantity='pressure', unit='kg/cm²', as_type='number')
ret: 5 kg/cm²
